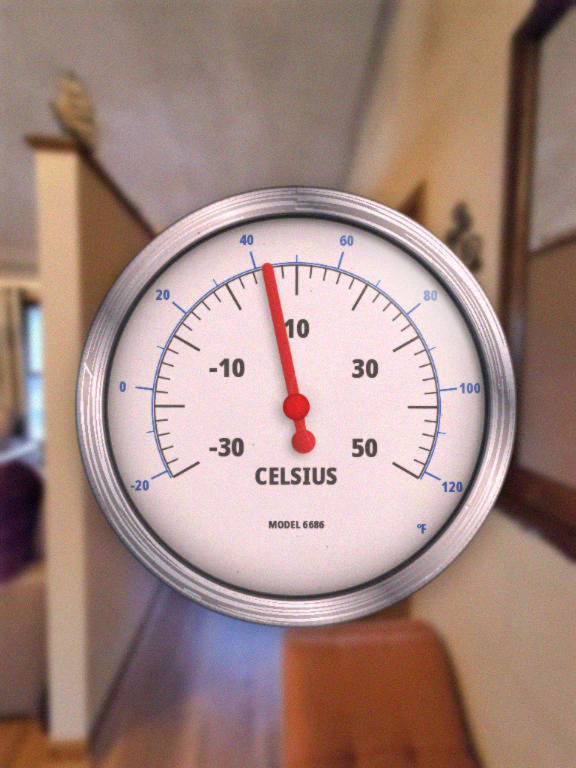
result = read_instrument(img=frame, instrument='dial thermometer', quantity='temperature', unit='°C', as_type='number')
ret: 6 °C
